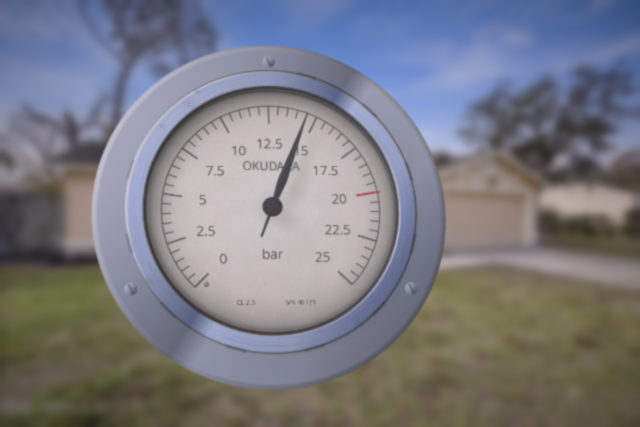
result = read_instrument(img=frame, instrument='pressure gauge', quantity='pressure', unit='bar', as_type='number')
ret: 14.5 bar
